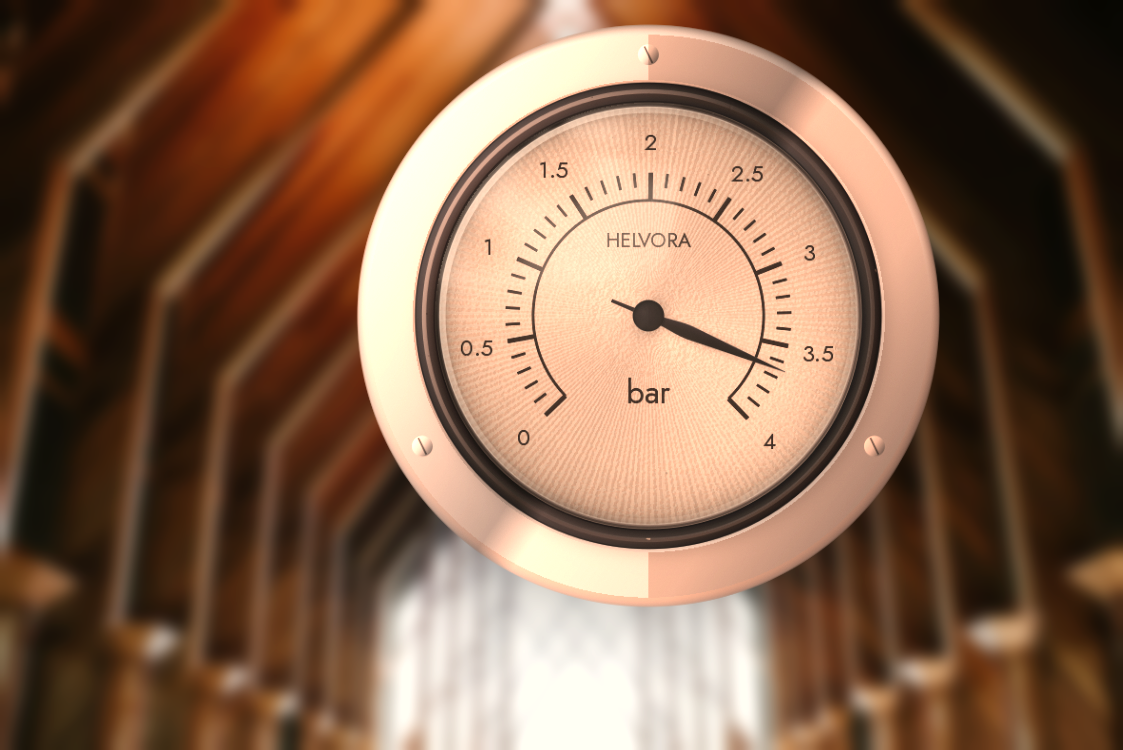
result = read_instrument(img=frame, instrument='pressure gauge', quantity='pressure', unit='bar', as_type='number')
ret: 3.65 bar
